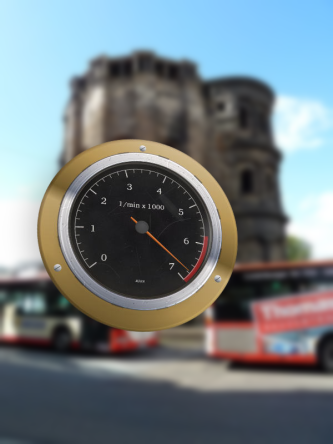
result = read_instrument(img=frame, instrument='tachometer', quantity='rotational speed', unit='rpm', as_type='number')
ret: 6800 rpm
